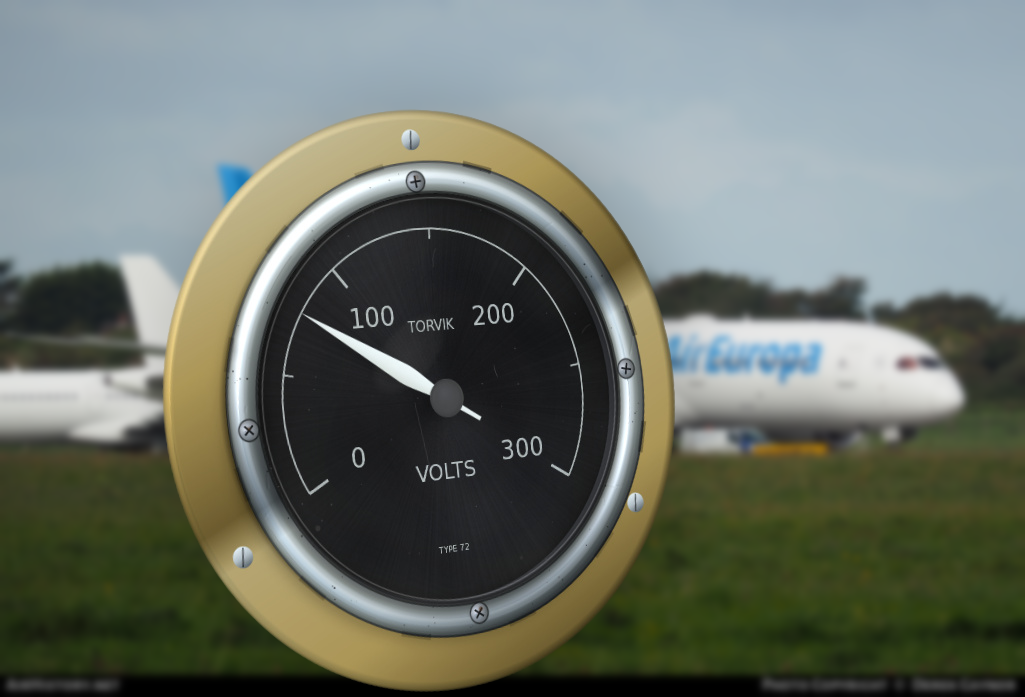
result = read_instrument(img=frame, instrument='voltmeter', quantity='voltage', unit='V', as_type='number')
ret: 75 V
